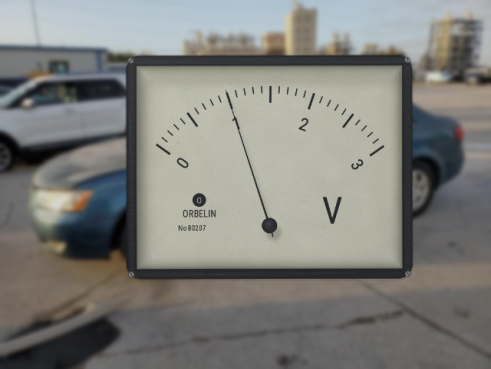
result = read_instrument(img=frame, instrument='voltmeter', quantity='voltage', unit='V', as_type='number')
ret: 1 V
